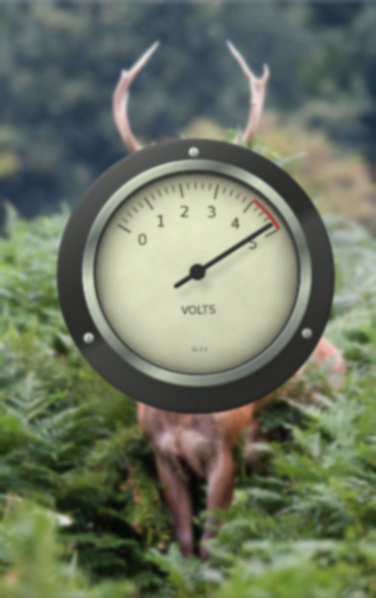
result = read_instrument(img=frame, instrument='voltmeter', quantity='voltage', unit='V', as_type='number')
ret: 4.8 V
